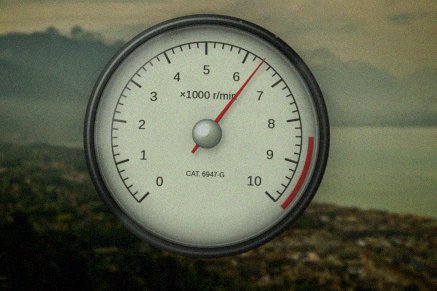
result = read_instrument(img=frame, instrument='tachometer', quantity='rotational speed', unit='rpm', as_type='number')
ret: 6400 rpm
